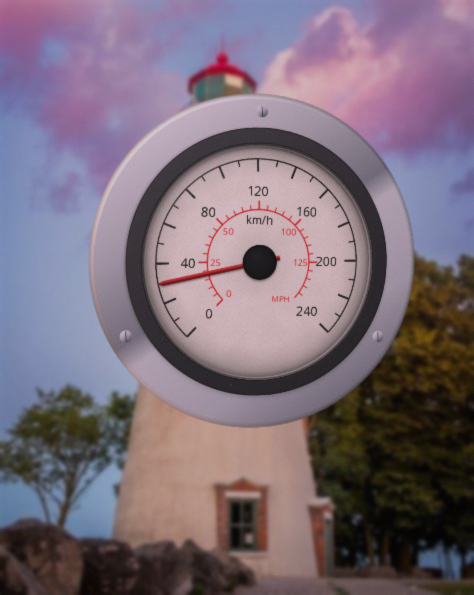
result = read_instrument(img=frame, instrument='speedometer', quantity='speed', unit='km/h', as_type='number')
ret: 30 km/h
